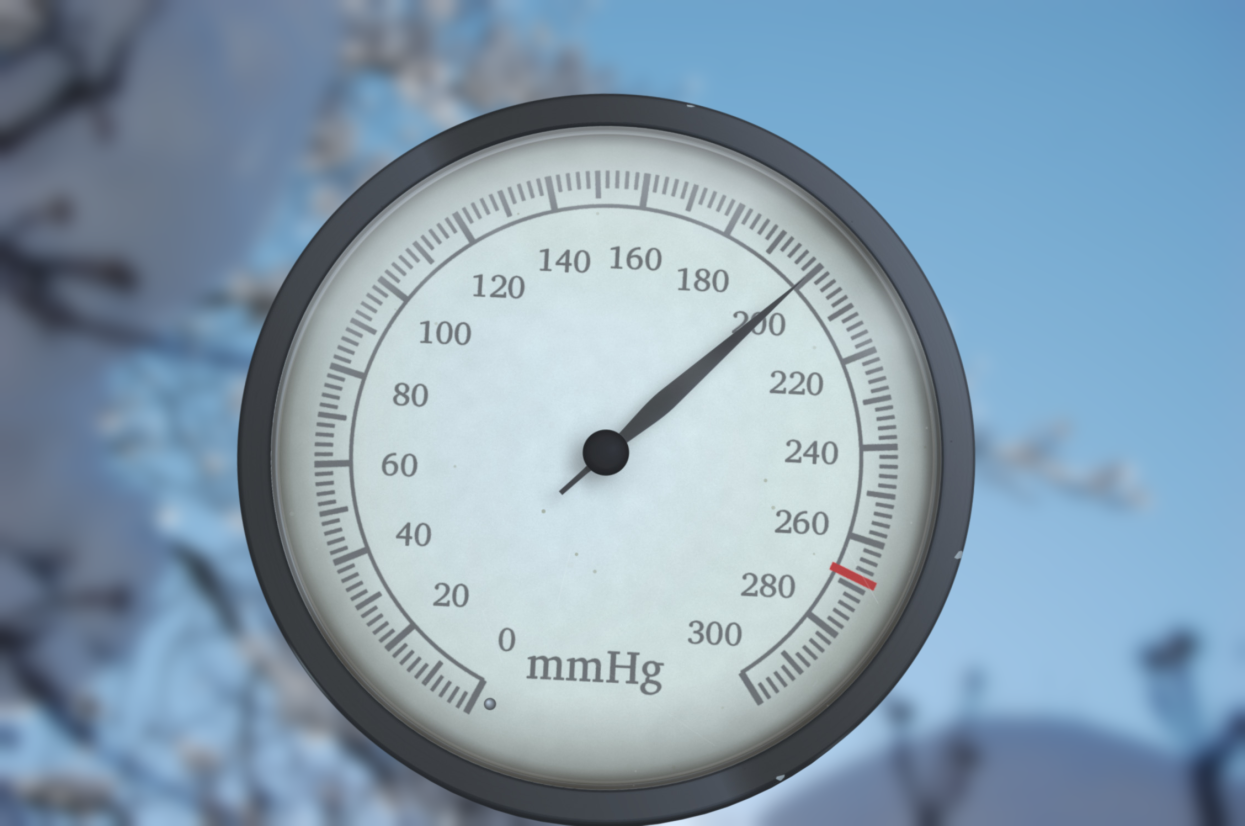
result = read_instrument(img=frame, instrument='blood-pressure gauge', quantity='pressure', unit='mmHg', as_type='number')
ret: 200 mmHg
